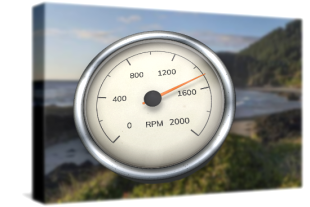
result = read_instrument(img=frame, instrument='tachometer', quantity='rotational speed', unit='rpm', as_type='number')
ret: 1500 rpm
